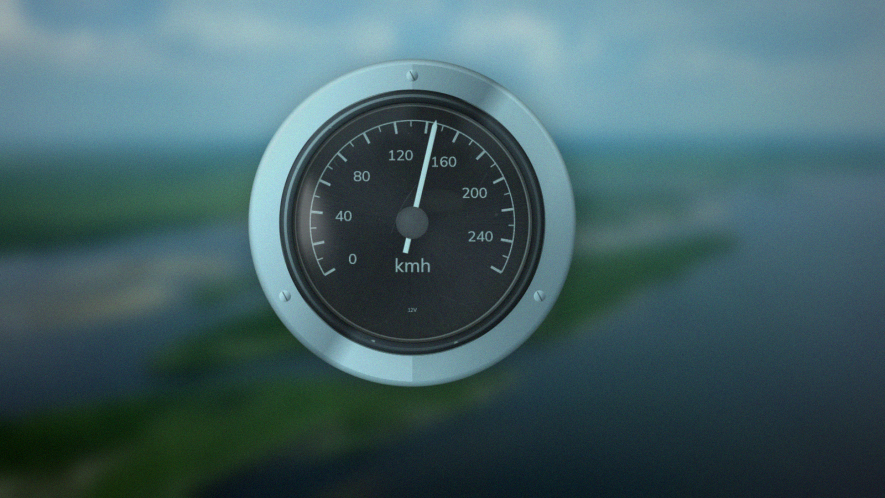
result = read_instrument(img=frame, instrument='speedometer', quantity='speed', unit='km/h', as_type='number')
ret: 145 km/h
